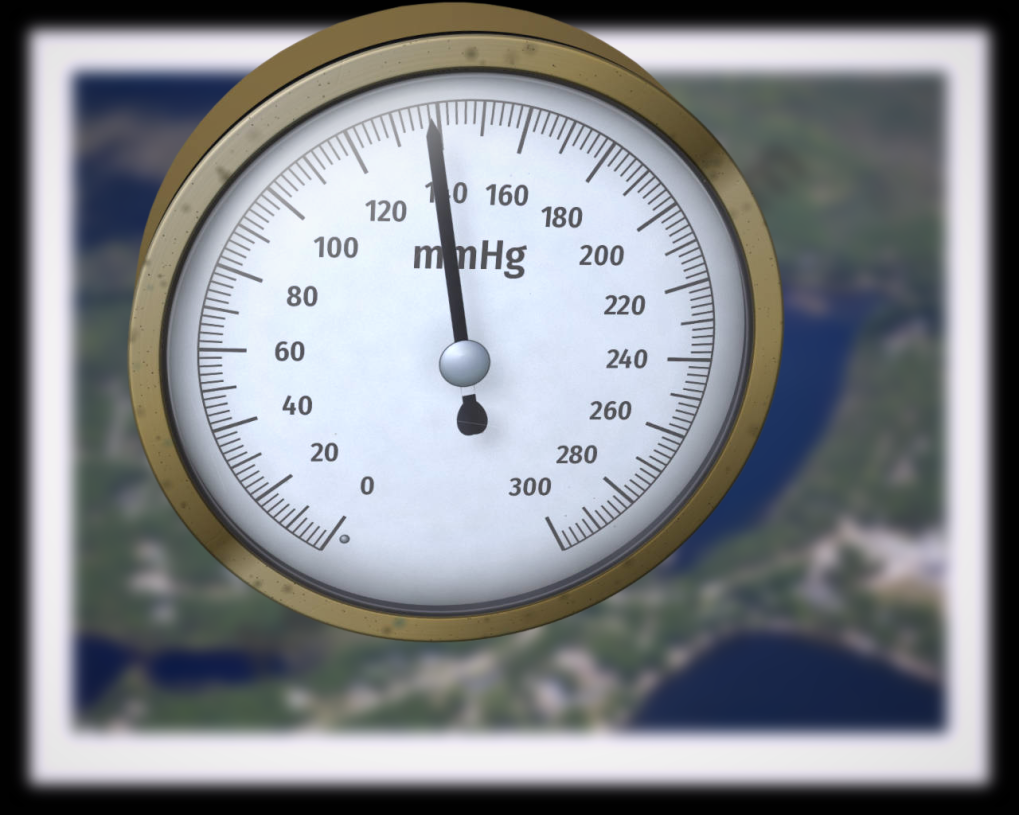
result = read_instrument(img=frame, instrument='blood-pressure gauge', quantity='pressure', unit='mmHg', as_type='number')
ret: 138 mmHg
